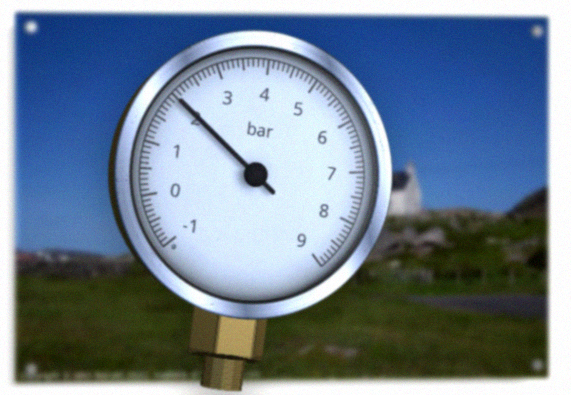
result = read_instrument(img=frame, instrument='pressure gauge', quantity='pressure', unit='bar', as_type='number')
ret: 2 bar
